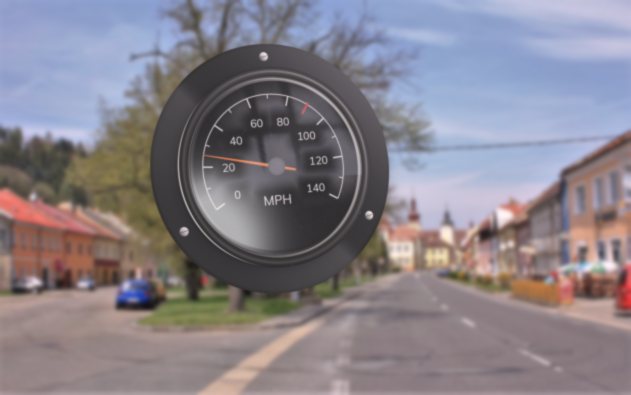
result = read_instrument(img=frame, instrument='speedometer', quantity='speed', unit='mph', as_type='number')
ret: 25 mph
